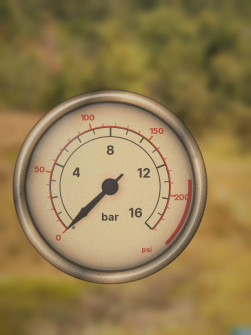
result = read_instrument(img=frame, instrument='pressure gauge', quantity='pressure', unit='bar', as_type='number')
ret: 0 bar
